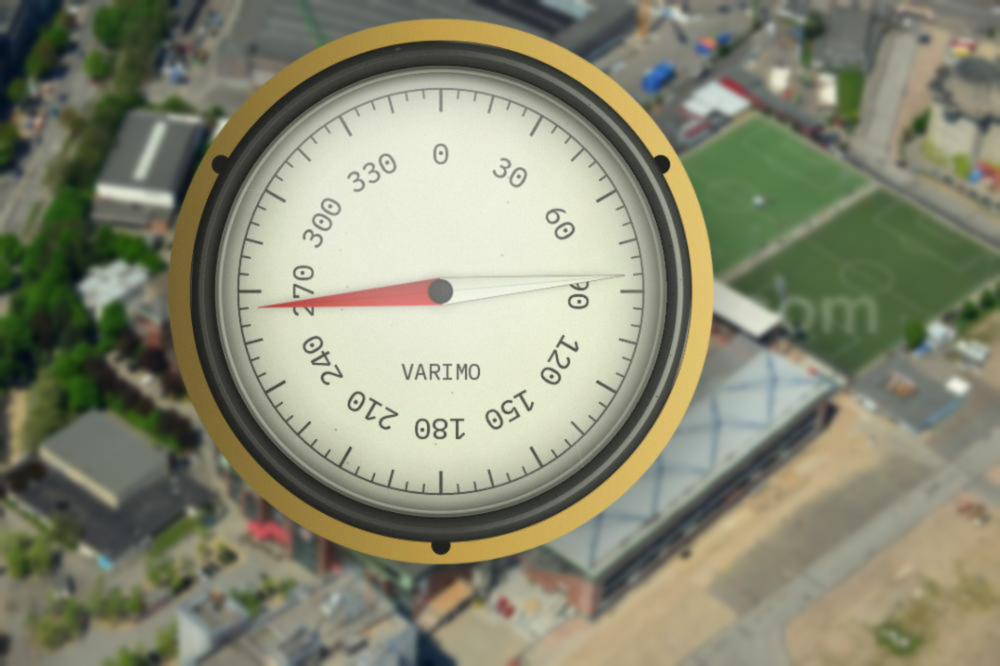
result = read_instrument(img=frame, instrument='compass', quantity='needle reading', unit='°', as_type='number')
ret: 265 °
